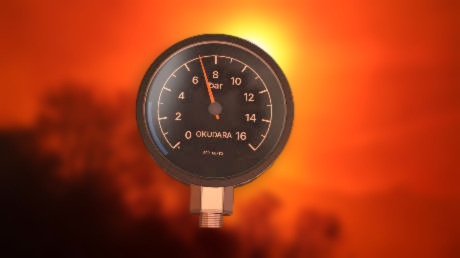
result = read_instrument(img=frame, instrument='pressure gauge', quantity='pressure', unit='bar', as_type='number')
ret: 7 bar
